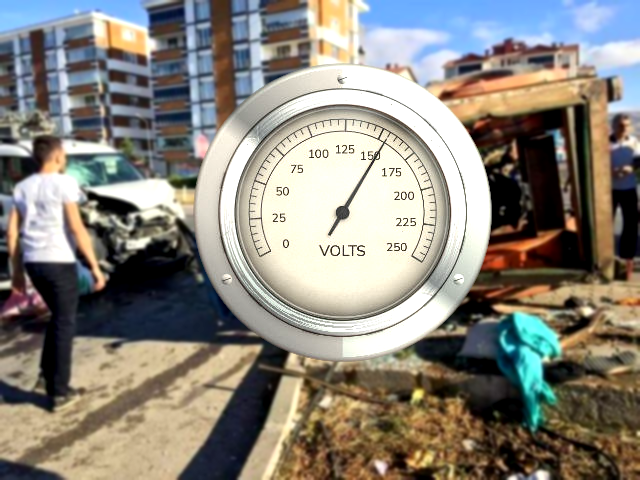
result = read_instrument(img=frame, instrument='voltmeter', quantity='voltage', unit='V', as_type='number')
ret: 155 V
